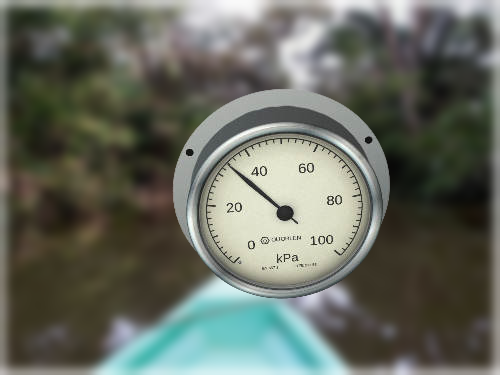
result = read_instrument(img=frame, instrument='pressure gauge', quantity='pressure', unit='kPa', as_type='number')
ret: 34 kPa
